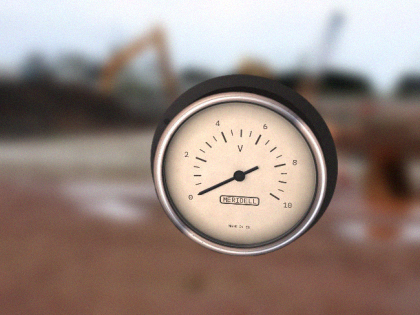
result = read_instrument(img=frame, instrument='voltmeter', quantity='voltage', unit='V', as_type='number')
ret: 0 V
